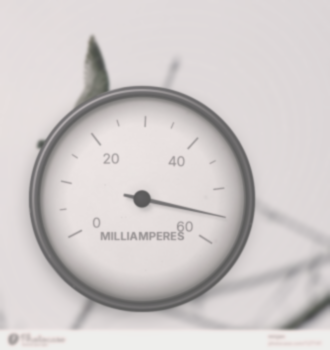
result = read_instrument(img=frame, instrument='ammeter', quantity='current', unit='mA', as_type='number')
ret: 55 mA
